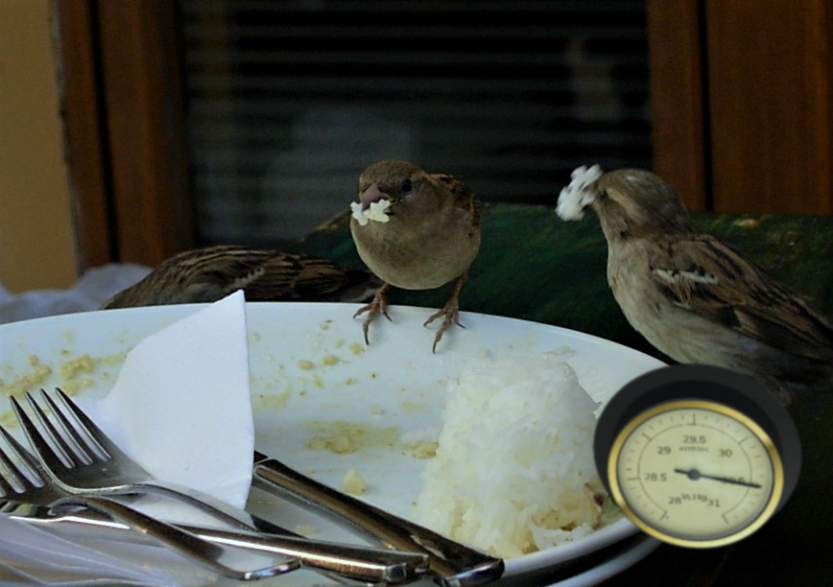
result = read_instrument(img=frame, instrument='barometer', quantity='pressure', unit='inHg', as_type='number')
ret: 30.5 inHg
